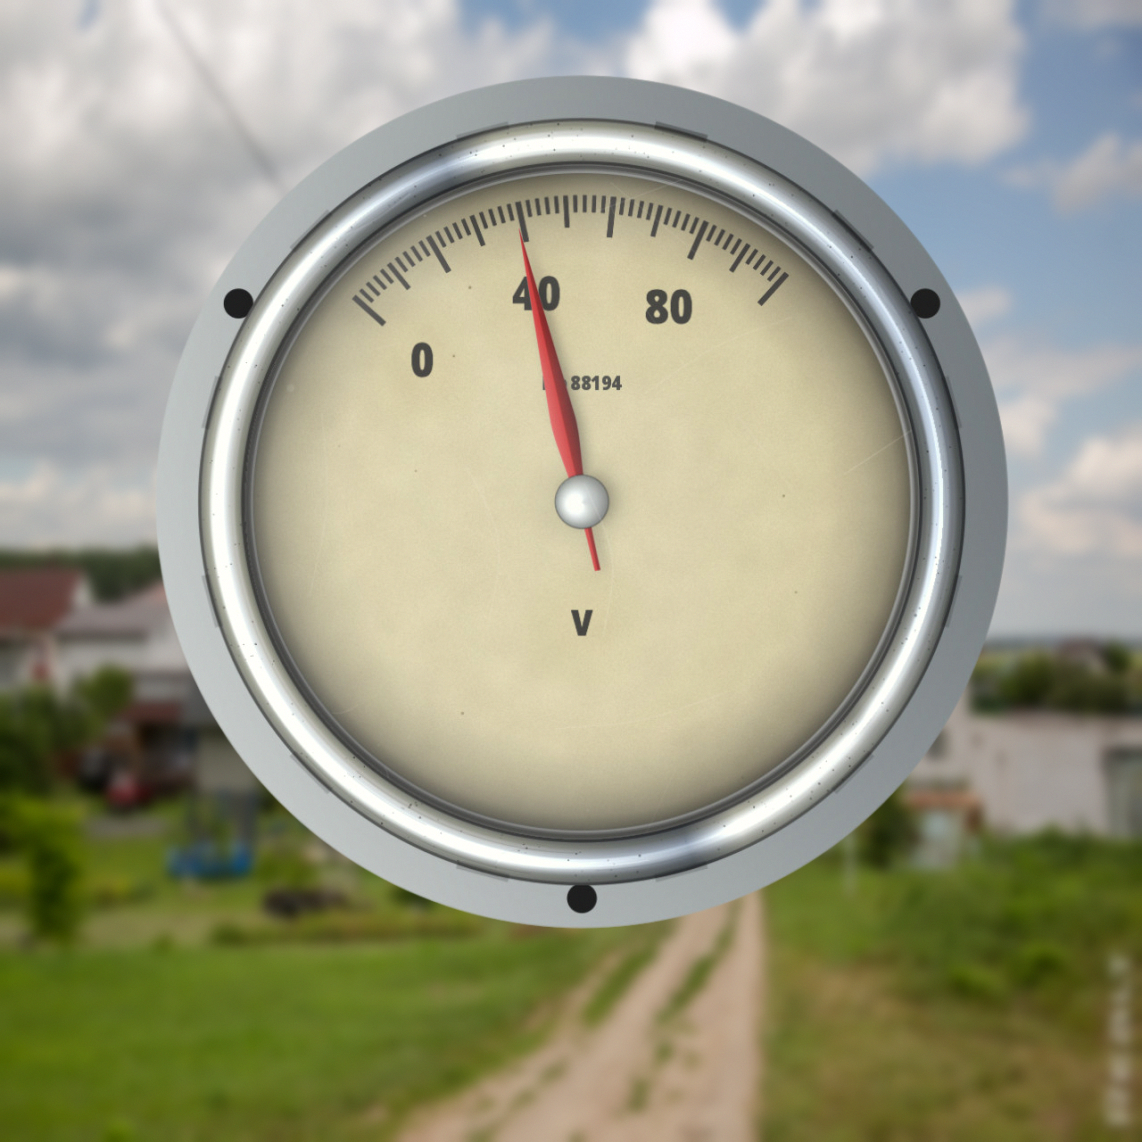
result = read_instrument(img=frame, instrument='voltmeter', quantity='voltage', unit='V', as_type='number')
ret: 39 V
